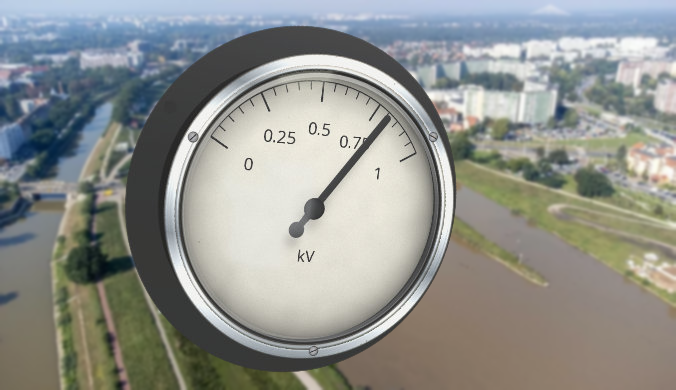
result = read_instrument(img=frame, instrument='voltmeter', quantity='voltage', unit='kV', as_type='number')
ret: 0.8 kV
